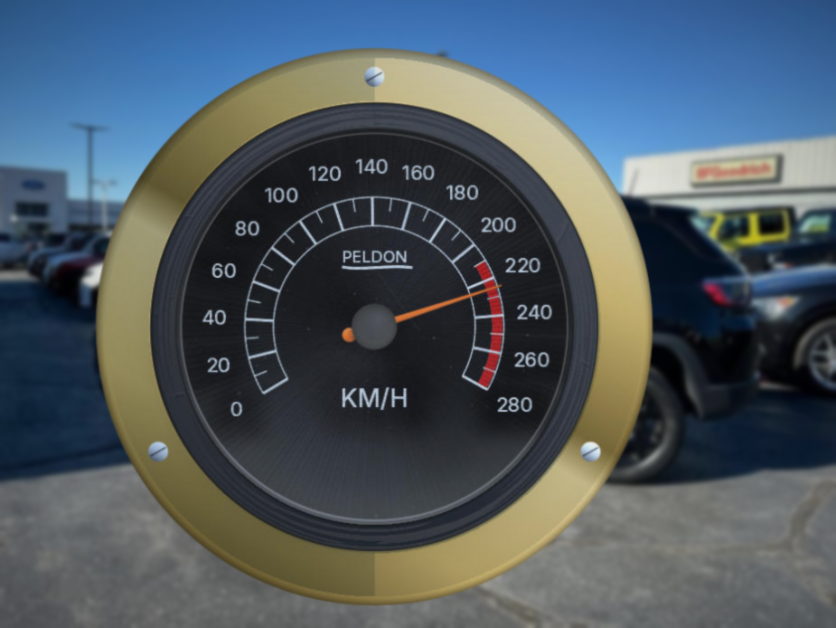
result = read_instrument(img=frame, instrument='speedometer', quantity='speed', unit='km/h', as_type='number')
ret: 225 km/h
